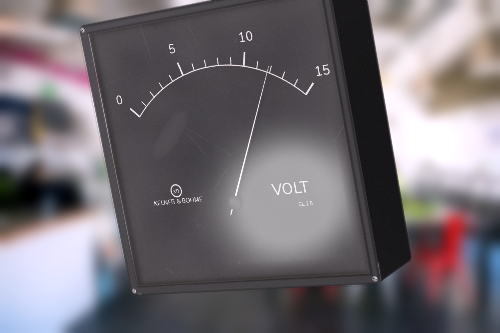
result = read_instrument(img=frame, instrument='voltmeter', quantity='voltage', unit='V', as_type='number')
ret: 12 V
